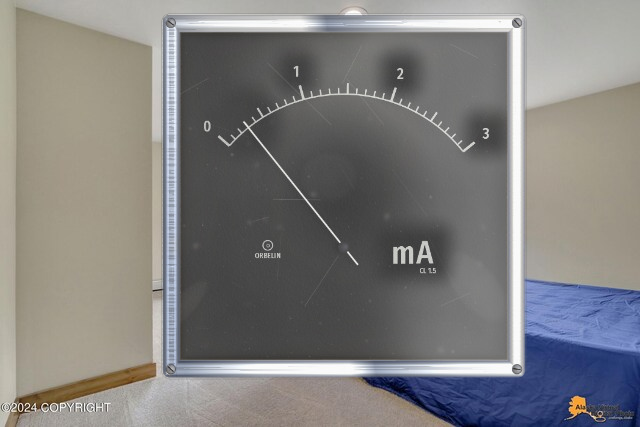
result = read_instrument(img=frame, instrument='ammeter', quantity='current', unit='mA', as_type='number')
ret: 0.3 mA
